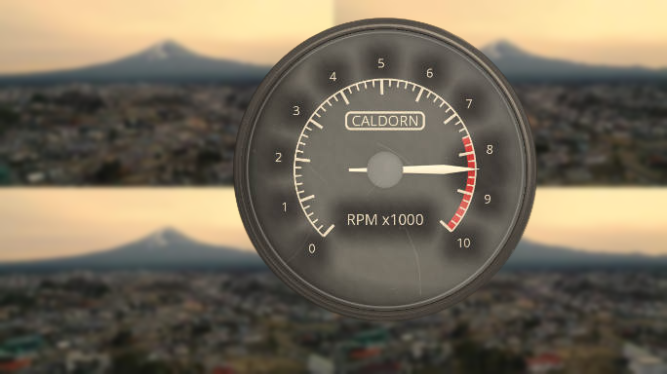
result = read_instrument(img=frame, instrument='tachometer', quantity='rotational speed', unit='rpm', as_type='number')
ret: 8400 rpm
